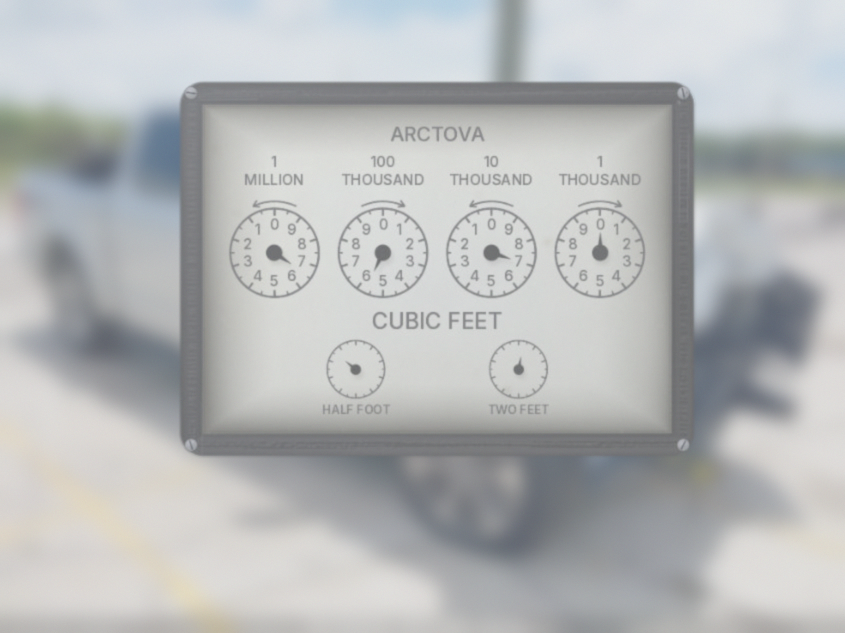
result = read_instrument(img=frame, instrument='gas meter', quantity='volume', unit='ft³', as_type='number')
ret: 657000 ft³
